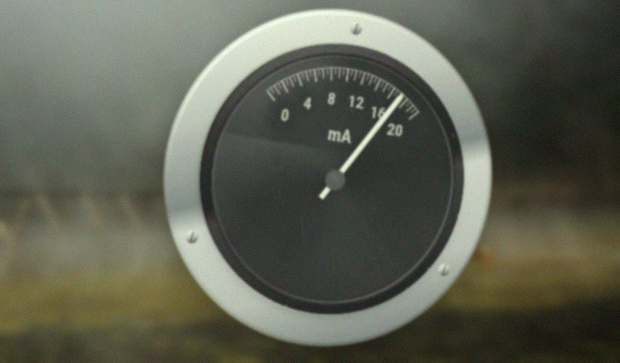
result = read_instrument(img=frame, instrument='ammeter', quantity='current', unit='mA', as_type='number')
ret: 17 mA
